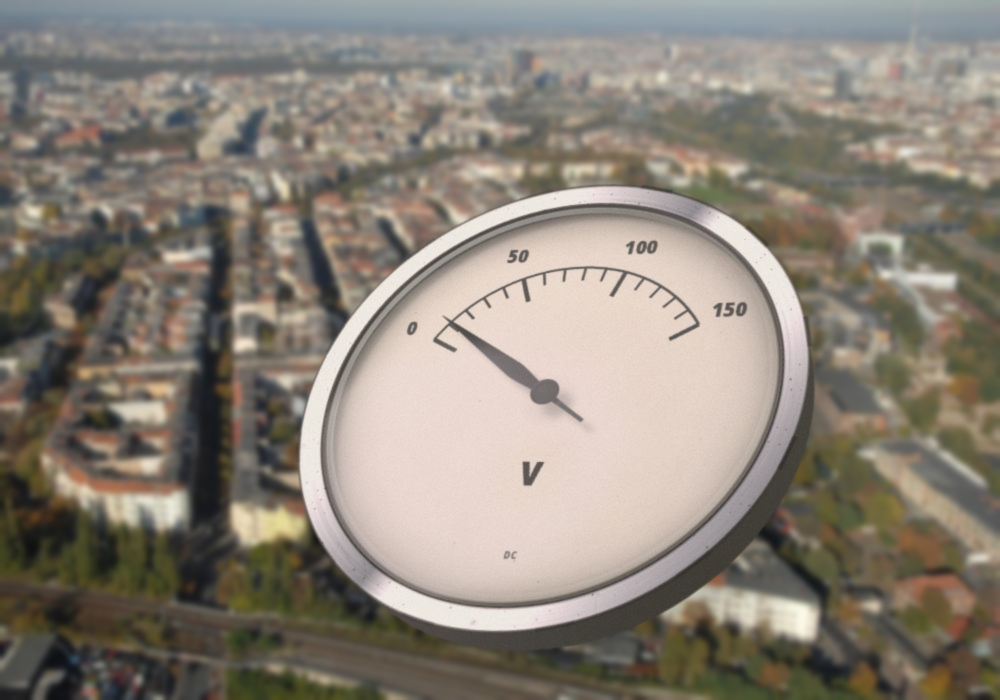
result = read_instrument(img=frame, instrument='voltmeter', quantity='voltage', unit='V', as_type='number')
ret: 10 V
